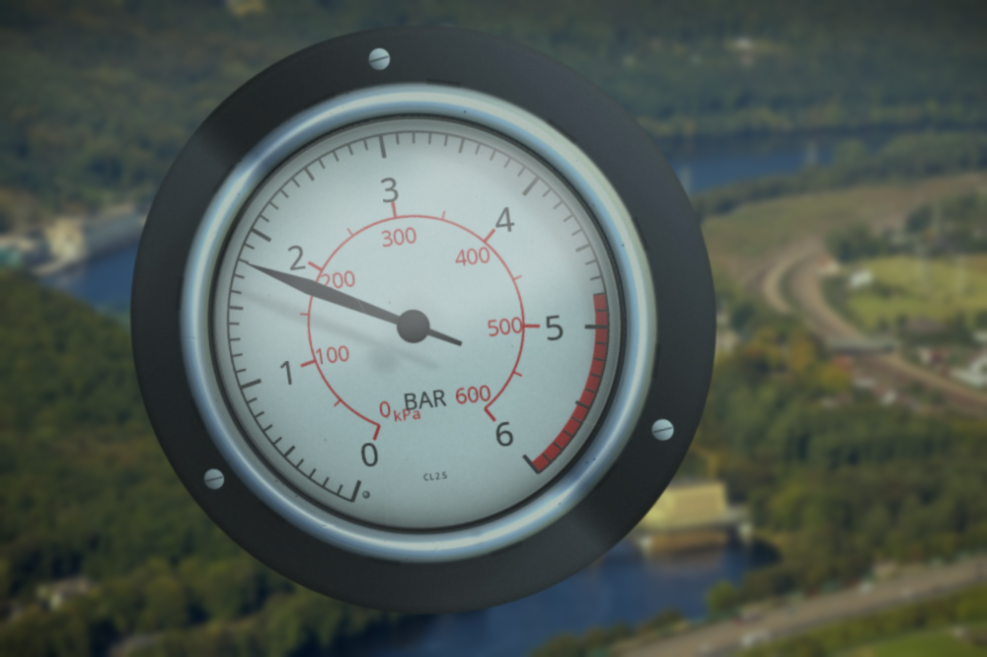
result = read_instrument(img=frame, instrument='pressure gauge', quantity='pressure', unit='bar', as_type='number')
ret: 1.8 bar
